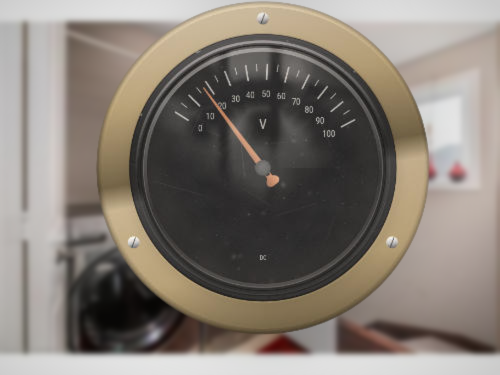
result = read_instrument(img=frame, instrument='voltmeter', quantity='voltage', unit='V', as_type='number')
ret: 17.5 V
